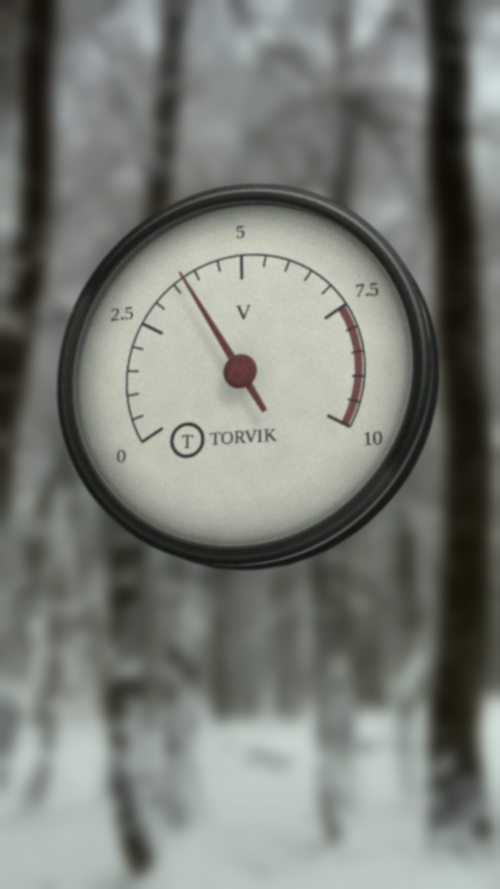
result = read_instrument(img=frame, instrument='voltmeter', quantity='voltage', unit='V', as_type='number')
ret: 3.75 V
